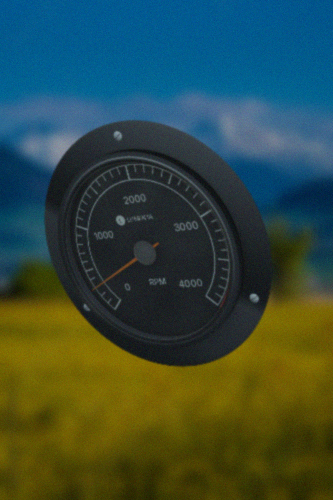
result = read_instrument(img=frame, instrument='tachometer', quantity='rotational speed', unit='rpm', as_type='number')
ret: 300 rpm
